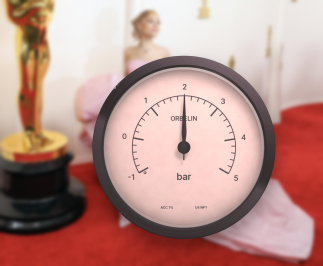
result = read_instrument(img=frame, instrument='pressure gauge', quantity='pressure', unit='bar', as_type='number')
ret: 2 bar
